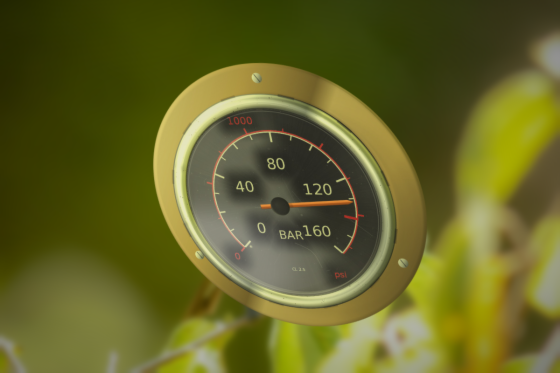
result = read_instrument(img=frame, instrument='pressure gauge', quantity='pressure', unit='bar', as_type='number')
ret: 130 bar
